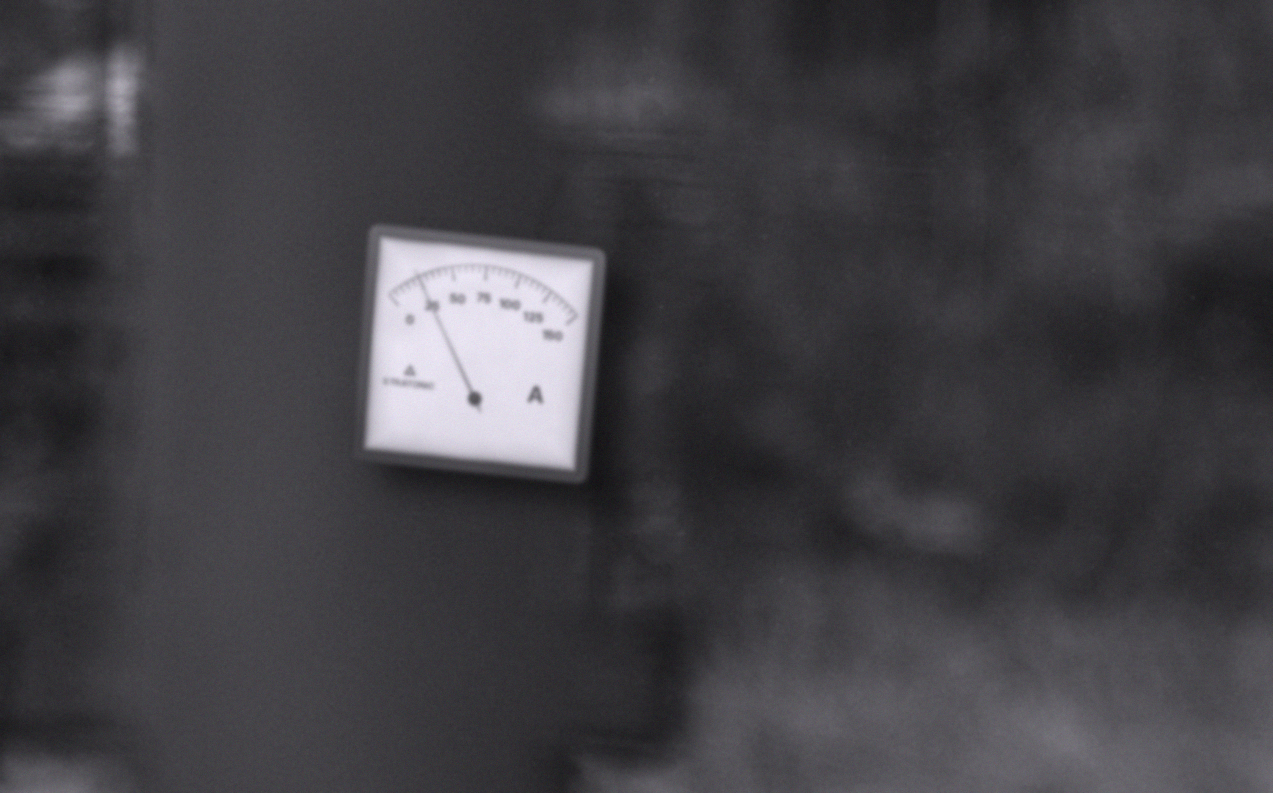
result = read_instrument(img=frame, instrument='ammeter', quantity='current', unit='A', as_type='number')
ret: 25 A
